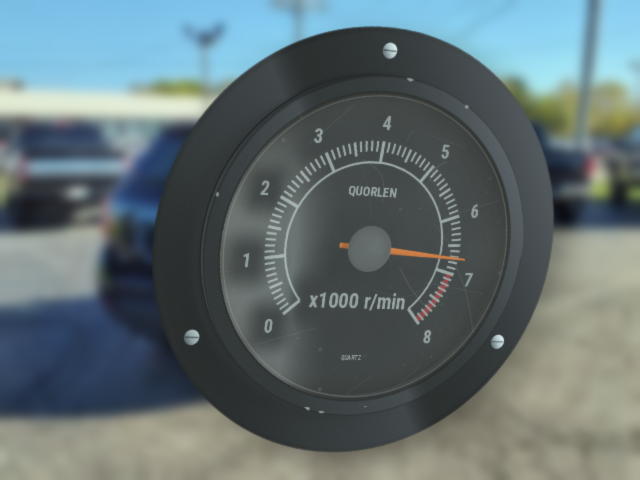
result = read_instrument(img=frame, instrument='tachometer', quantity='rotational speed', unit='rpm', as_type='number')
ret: 6700 rpm
